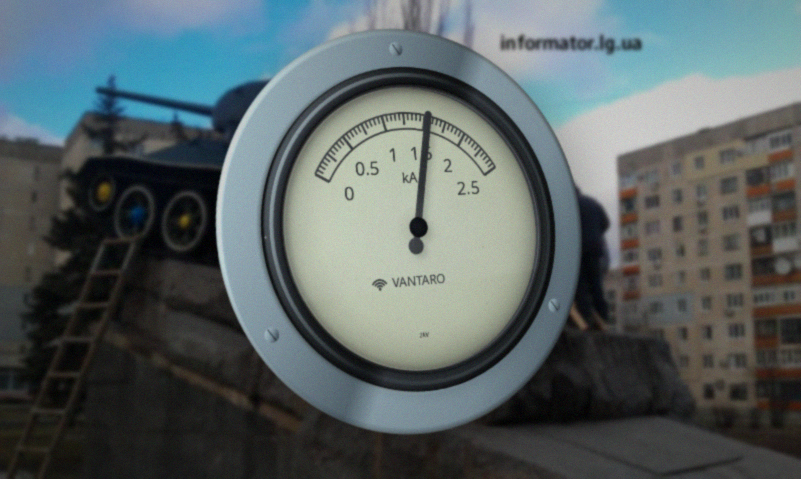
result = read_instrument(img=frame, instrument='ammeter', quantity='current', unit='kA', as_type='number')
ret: 1.5 kA
